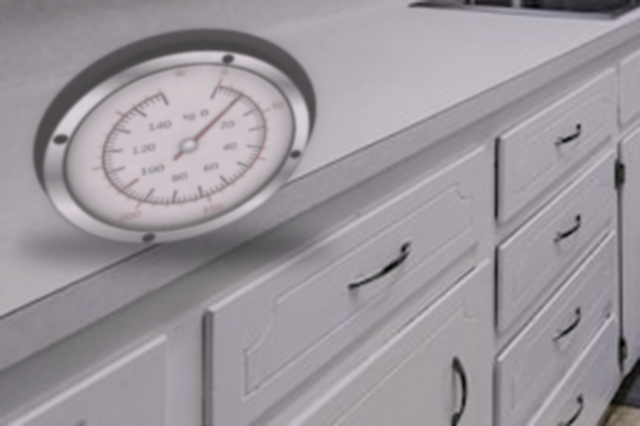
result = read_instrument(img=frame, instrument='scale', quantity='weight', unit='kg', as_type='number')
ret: 10 kg
